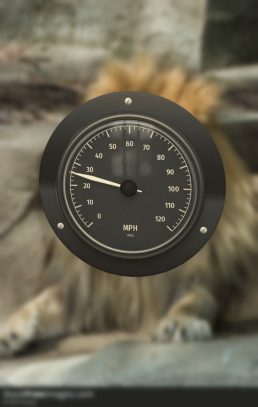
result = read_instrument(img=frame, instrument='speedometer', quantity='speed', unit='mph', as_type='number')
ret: 26 mph
